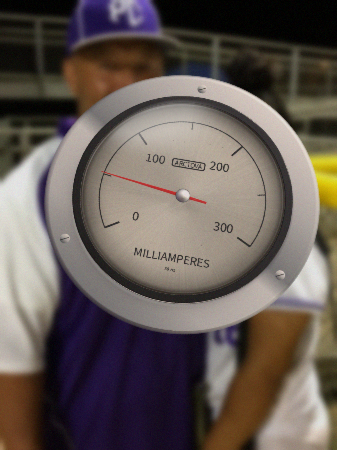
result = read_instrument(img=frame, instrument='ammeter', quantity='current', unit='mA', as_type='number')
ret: 50 mA
